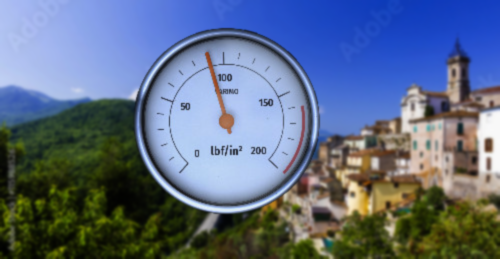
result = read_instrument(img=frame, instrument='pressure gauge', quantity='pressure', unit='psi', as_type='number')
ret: 90 psi
